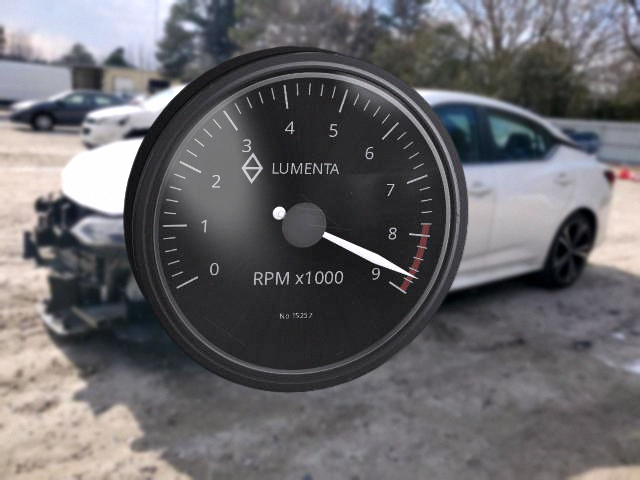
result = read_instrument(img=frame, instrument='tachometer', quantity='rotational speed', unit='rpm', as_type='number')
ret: 8700 rpm
